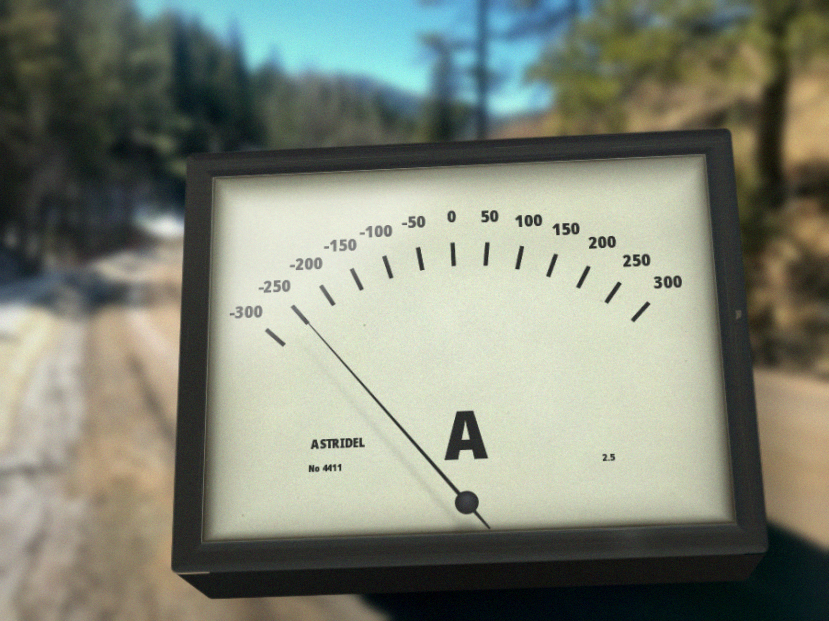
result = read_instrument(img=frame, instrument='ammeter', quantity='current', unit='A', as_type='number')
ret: -250 A
